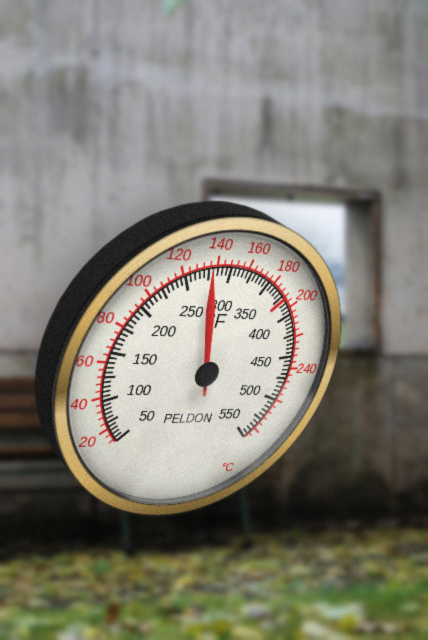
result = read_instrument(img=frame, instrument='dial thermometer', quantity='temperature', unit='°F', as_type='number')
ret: 275 °F
